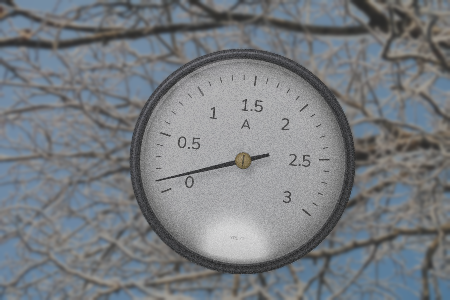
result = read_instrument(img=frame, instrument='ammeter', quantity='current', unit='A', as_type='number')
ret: 0.1 A
